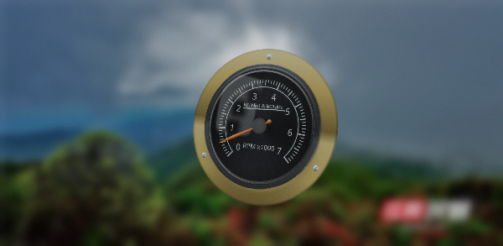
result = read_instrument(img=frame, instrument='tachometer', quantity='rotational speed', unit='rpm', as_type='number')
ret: 500 rpm
